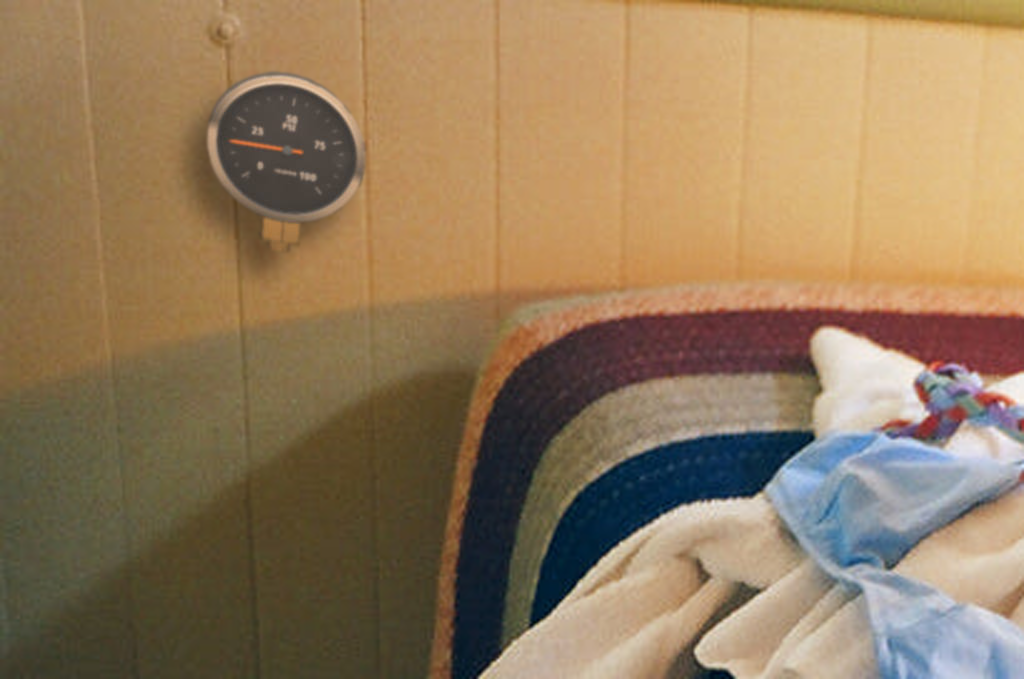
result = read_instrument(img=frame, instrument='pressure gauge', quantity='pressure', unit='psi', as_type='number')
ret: 15 psi
